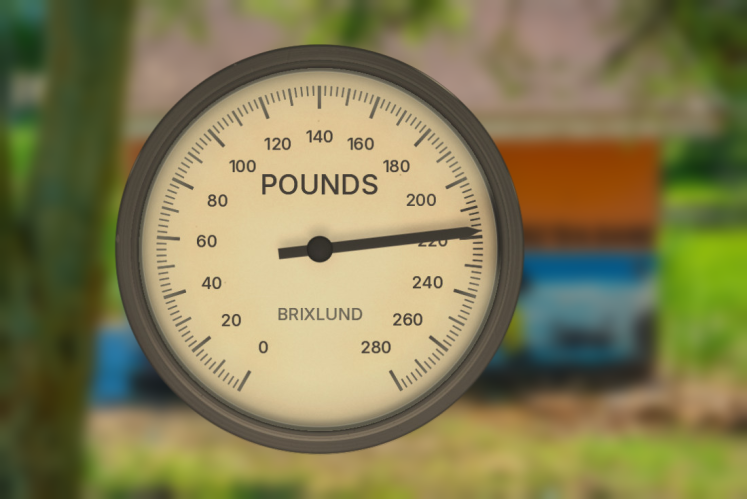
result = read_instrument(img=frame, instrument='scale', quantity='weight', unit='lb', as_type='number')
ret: 218 lb
